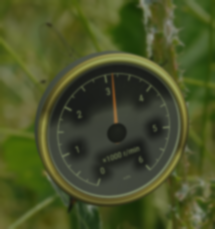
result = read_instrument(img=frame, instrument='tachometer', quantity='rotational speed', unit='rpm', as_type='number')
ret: 3125 rpm
